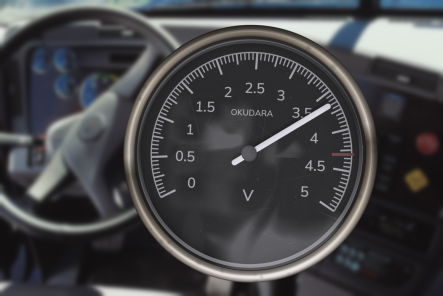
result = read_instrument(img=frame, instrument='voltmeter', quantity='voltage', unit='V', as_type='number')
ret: 3.65 V
